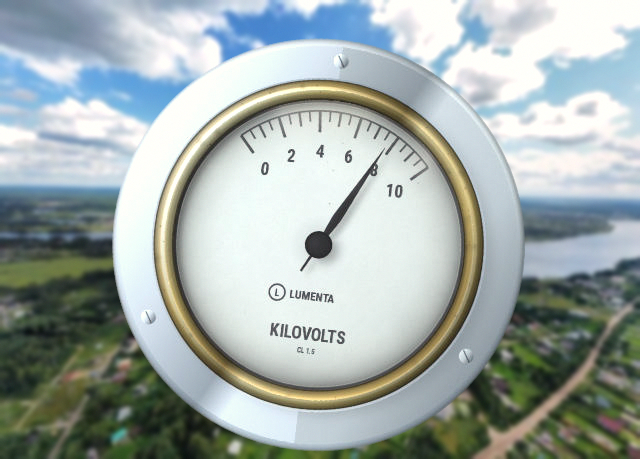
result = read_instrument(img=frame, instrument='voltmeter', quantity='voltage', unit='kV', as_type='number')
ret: 7.75 kV
